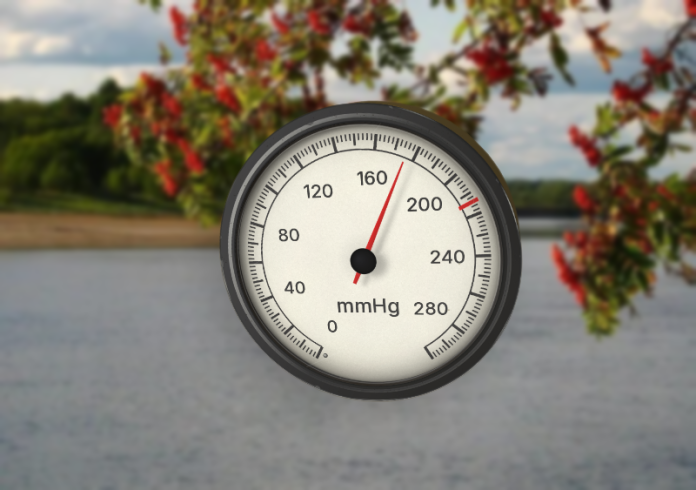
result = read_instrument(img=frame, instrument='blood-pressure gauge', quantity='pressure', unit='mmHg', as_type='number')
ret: 176 mmHg
